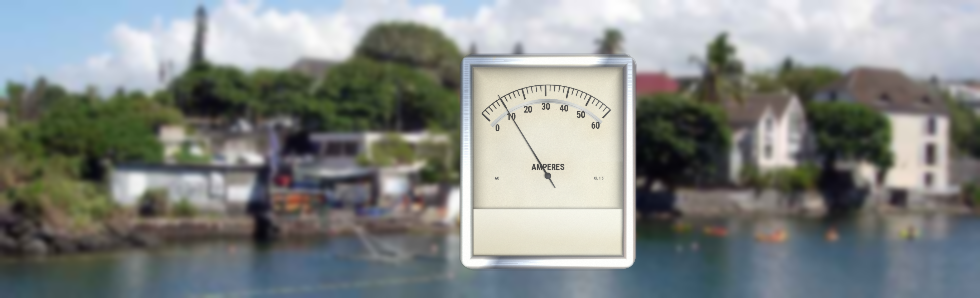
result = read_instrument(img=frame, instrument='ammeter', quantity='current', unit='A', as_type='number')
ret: 10 A
